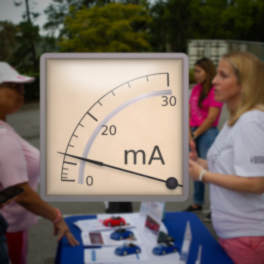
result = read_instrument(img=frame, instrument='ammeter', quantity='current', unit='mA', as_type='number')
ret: 12 mA
